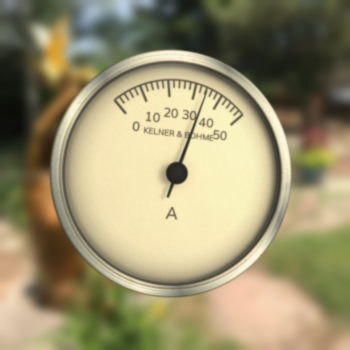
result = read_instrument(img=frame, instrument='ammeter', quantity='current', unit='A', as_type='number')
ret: 34 A
